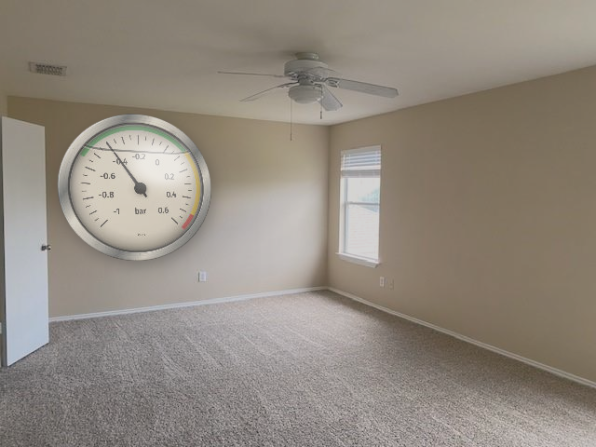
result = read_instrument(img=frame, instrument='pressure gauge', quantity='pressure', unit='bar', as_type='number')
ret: -0.4 bar
